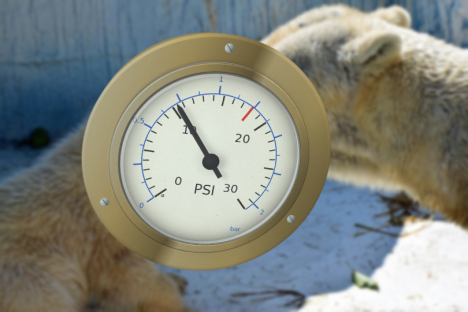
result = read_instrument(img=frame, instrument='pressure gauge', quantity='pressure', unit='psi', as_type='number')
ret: 10.5 psi
